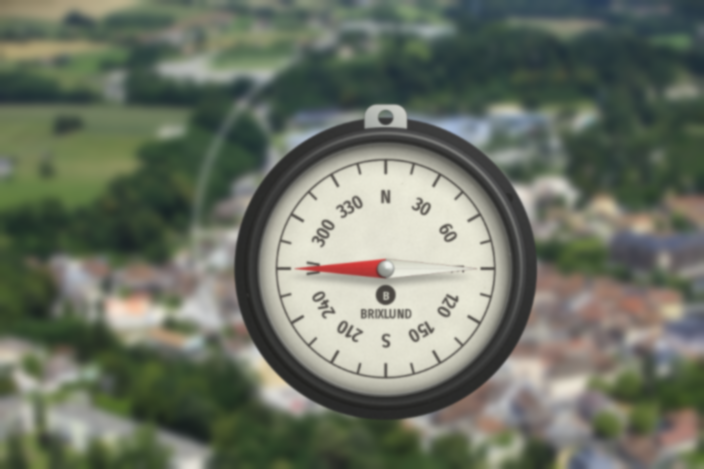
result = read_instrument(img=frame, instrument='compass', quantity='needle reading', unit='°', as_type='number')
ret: 270 °
